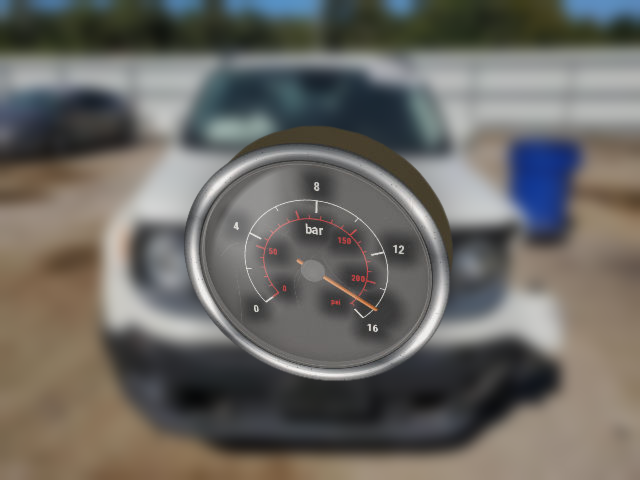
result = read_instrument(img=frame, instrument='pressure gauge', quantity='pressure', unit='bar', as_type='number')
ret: 15 bar
